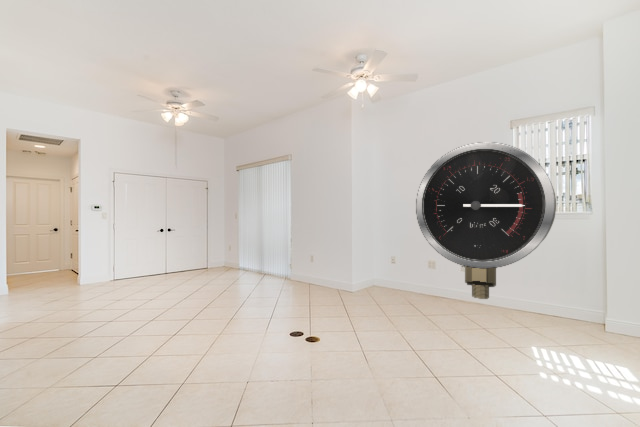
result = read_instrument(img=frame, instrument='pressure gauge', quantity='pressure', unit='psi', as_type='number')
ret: 25 psi
